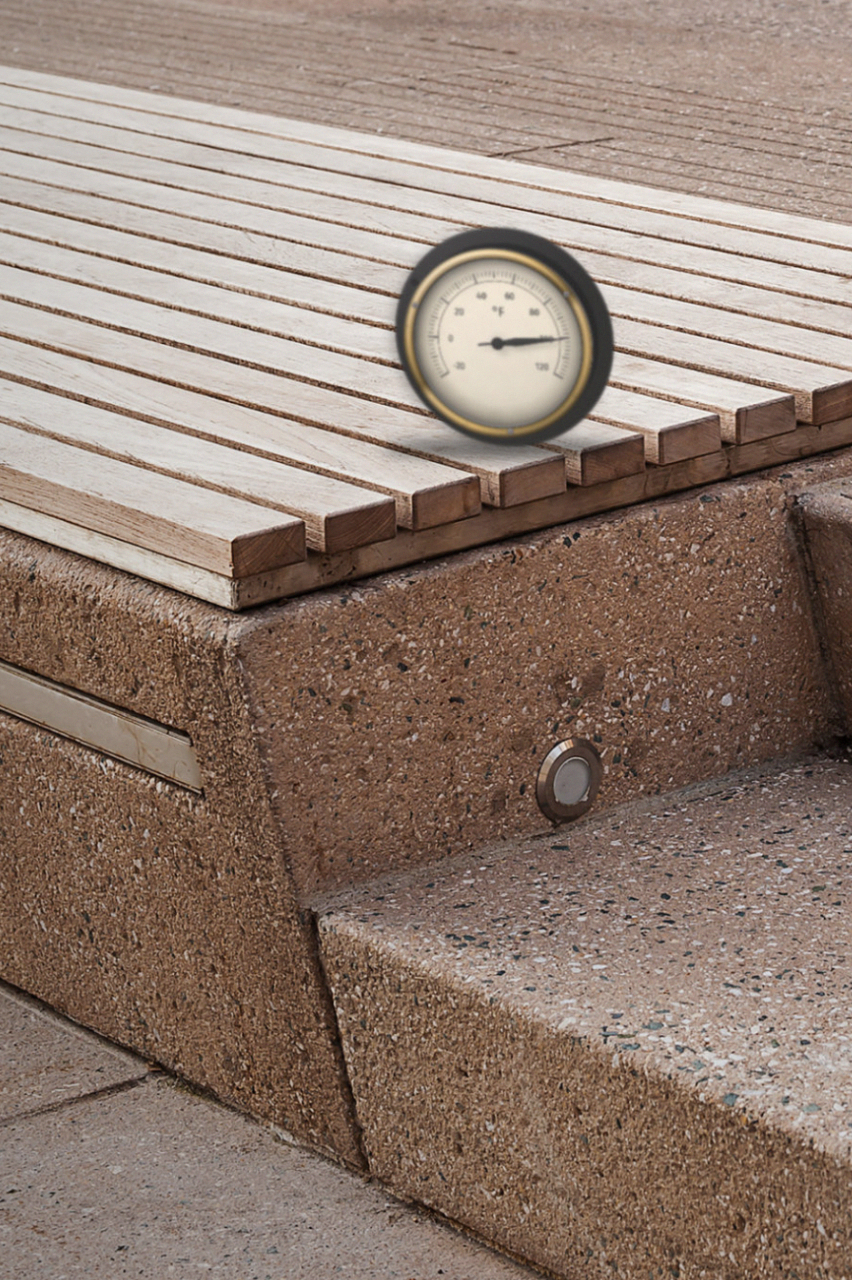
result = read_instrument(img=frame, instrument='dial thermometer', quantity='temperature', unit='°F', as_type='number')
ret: 100 °F
